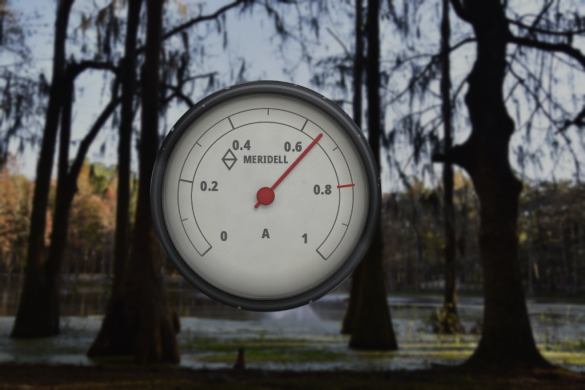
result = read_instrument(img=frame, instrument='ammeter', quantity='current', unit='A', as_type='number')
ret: 0.65 A
